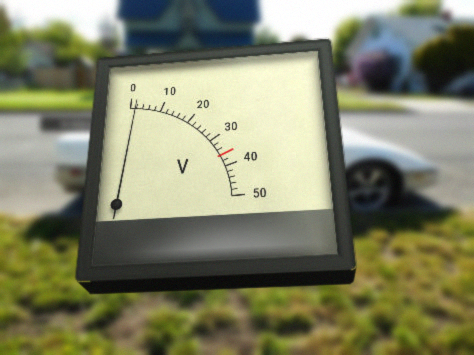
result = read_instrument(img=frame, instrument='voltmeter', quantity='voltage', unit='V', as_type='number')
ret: 2 V
